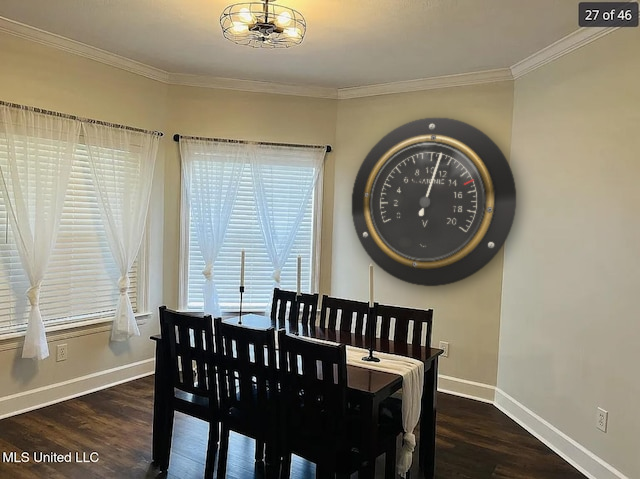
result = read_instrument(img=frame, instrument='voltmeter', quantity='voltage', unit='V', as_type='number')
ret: 11 V
